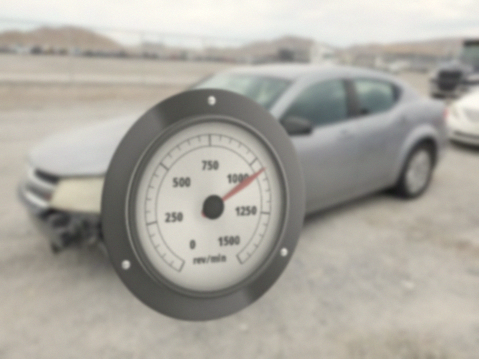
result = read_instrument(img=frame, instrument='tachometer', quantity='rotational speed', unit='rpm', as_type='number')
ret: 1050 rpm
